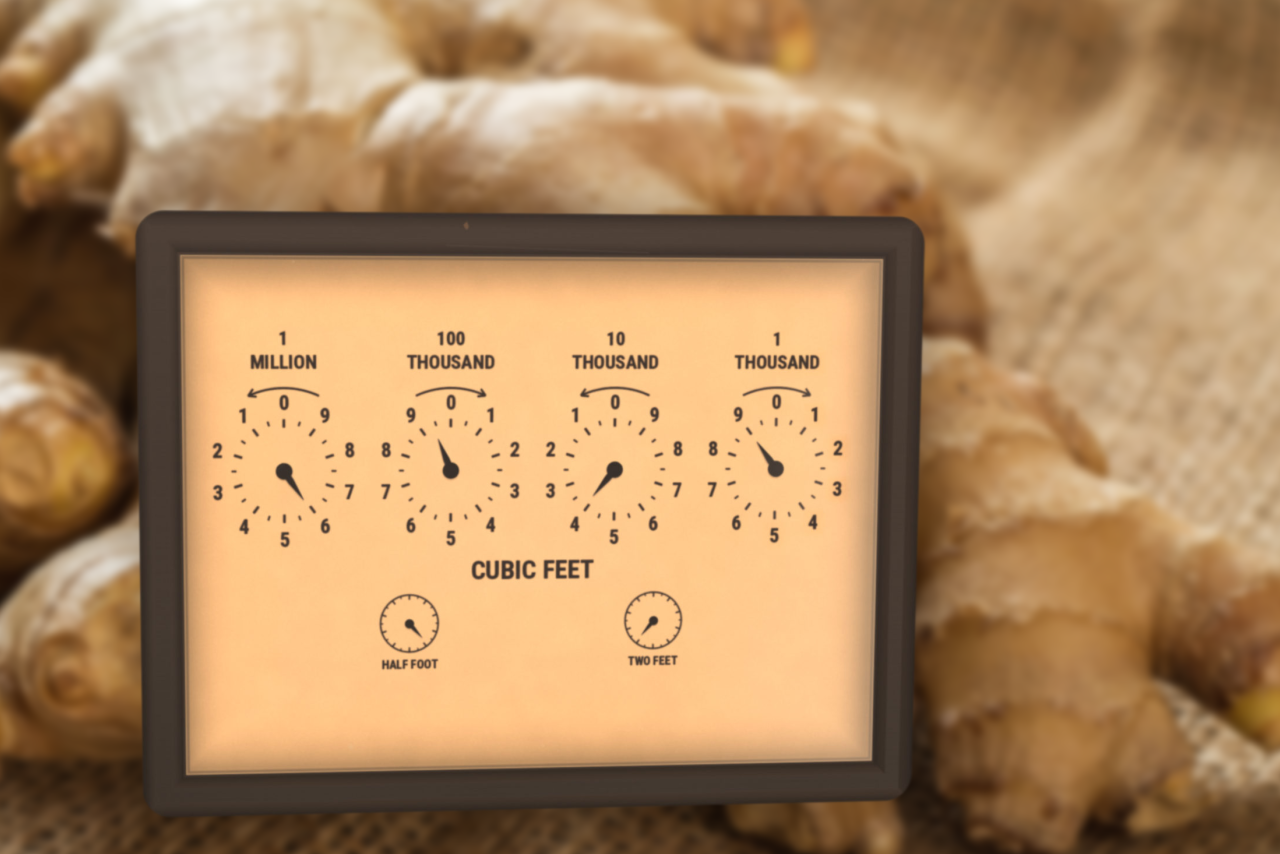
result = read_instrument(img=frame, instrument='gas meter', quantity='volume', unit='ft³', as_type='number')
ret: 593900 ft³
